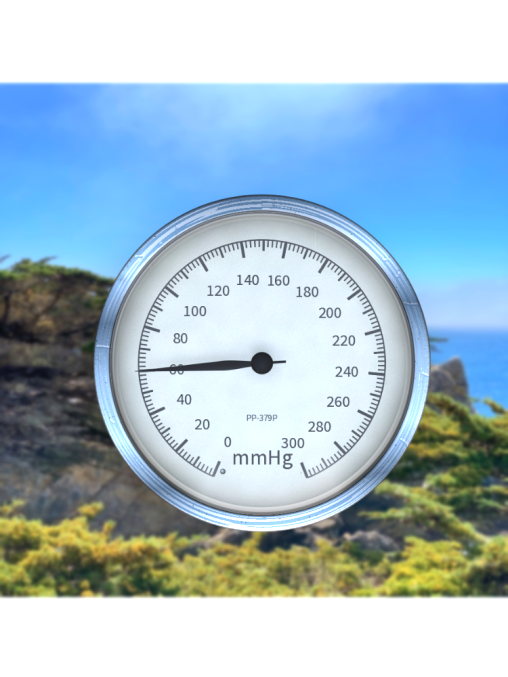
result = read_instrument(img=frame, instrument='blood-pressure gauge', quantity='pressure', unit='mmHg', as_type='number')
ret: 60 mmHg
